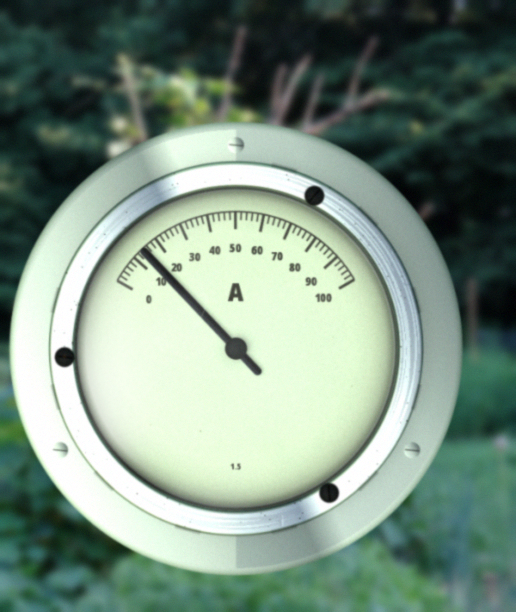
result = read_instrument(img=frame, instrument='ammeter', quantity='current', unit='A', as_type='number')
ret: 14 A
